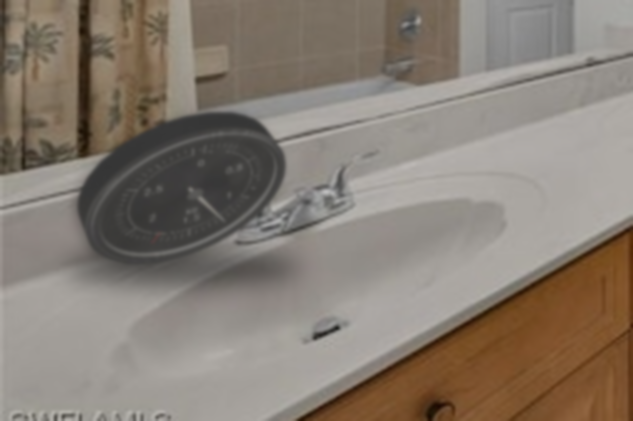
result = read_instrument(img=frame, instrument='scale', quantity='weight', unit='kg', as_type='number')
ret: 1.25 kg
